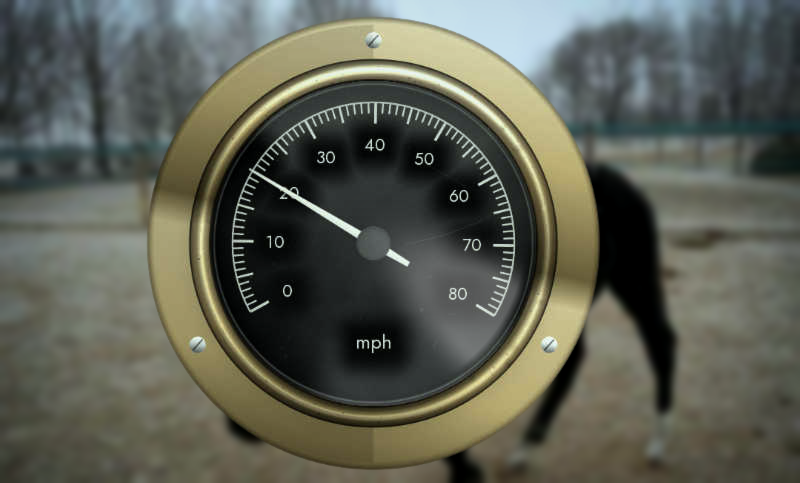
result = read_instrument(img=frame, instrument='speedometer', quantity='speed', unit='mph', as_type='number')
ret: 20 mph
